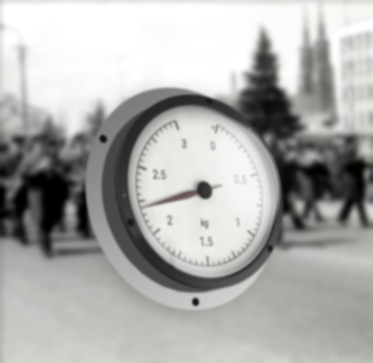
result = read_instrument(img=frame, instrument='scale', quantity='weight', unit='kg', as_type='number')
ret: 2.2 kg
